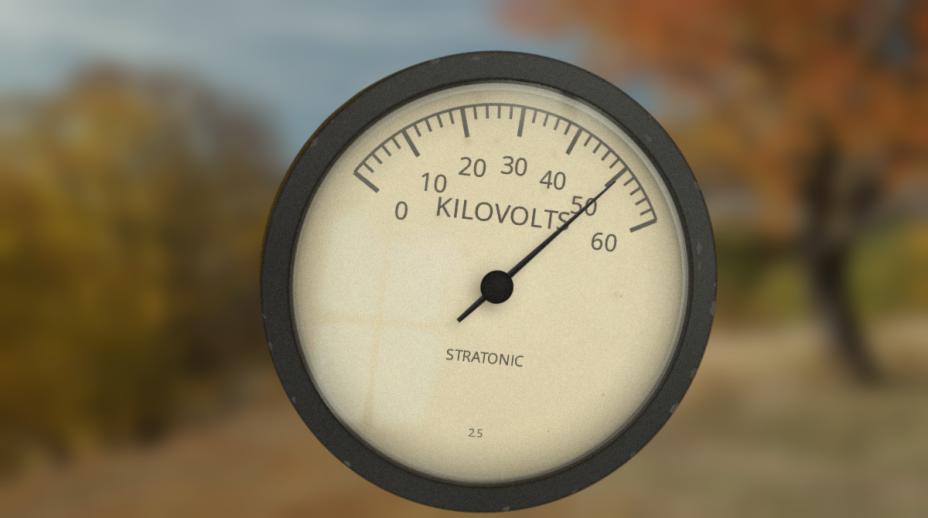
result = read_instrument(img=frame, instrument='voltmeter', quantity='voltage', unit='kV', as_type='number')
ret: 50 kV
